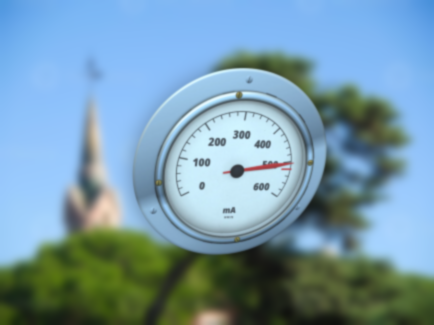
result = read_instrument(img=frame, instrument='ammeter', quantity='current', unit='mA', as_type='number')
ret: 500 mA
